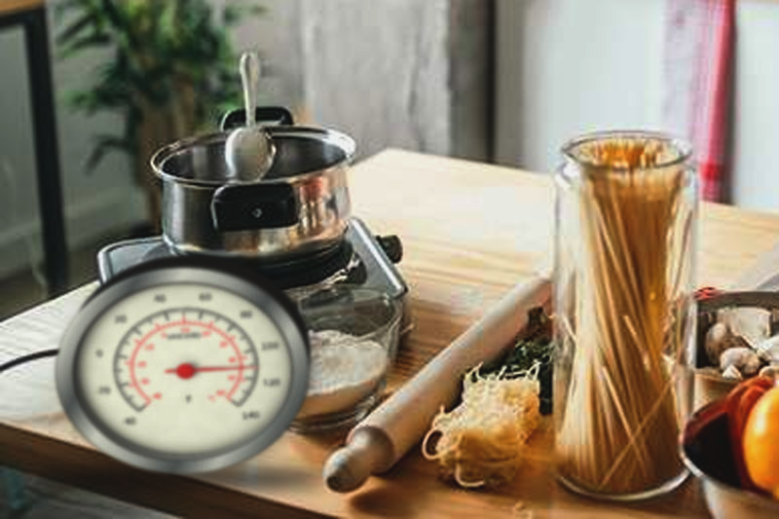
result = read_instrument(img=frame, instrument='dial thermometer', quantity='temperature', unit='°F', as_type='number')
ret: 110 °F
